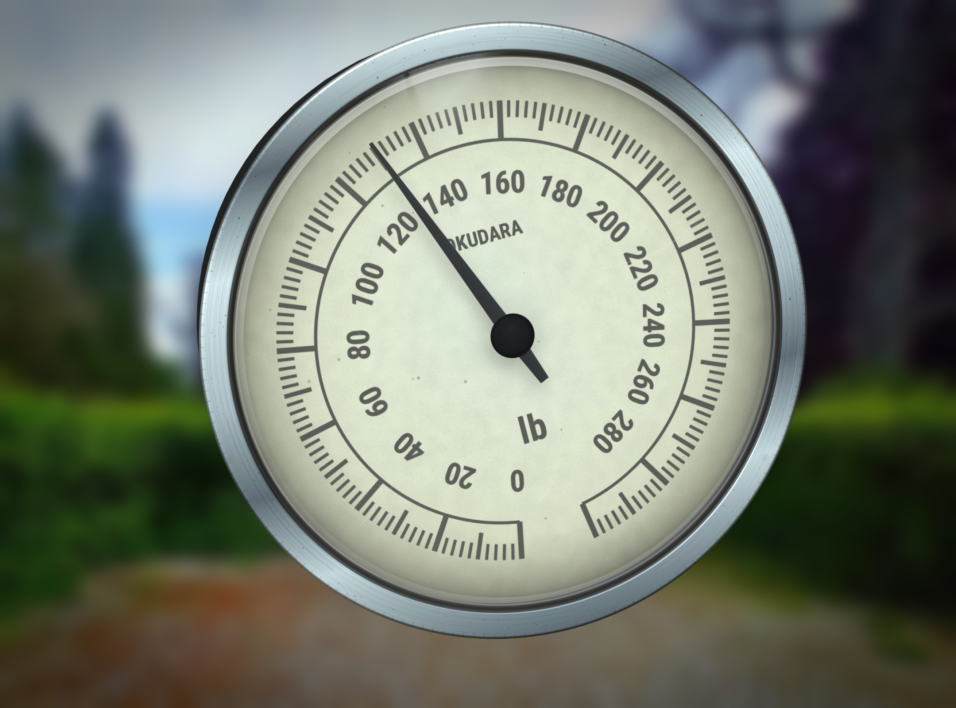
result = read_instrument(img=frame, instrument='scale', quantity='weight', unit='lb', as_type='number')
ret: 130 lb
